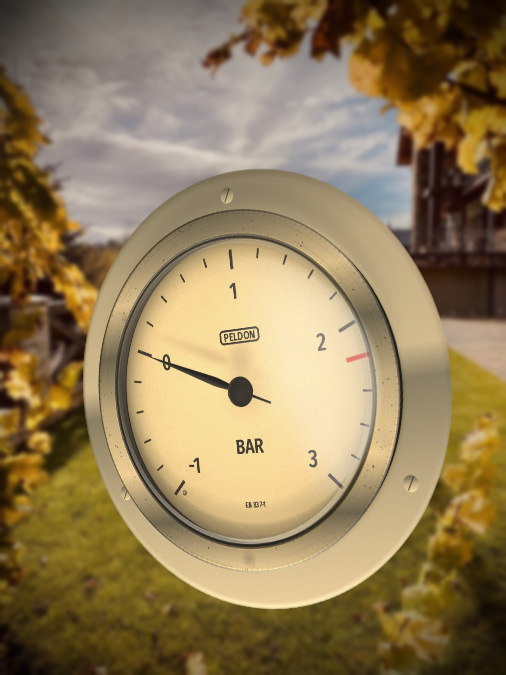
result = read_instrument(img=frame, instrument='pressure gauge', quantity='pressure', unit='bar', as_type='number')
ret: 0 bar
